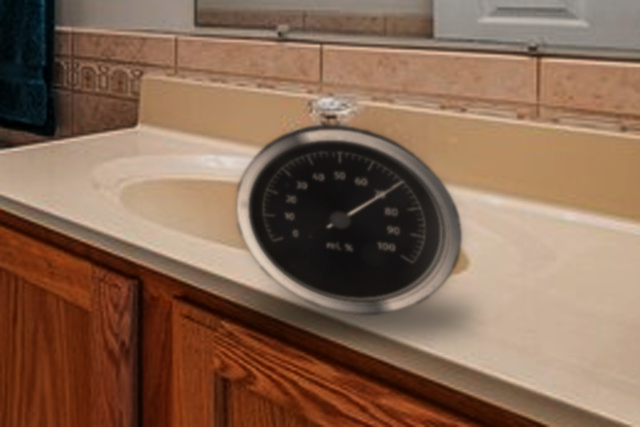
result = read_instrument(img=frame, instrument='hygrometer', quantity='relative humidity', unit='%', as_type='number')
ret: 70 %
